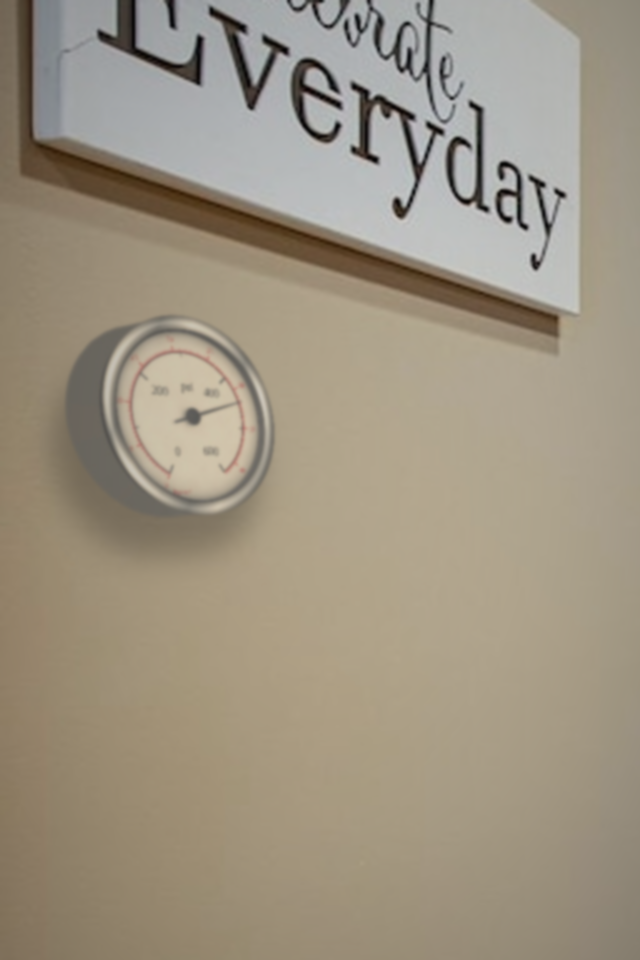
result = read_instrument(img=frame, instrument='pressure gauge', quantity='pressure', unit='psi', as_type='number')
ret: 450 psi
